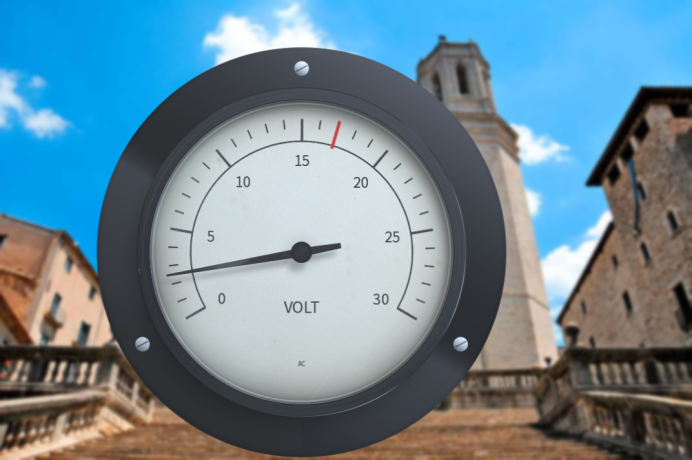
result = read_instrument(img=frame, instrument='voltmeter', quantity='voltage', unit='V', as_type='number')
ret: 2.5 V
